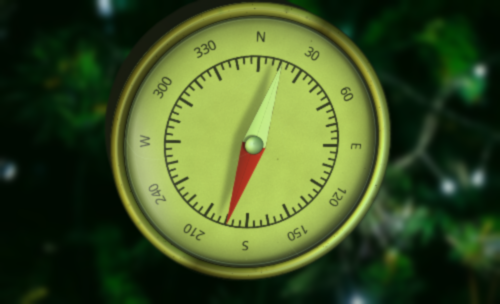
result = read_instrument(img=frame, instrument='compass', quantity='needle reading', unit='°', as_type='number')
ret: 195 °
